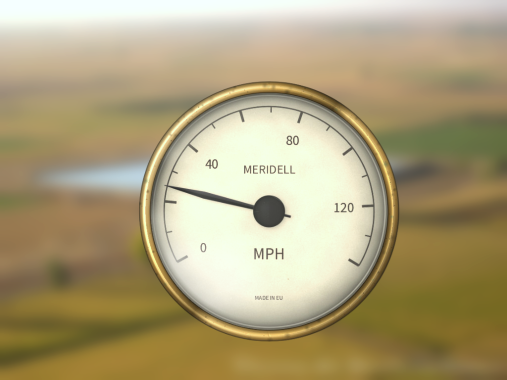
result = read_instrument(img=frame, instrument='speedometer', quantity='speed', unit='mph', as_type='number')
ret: 25 mph
